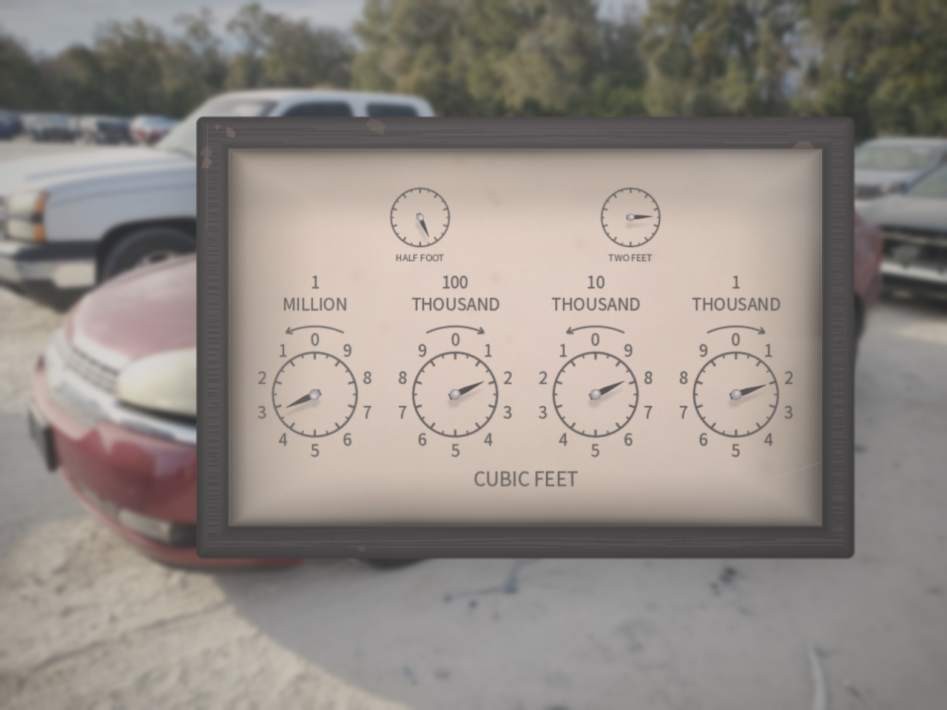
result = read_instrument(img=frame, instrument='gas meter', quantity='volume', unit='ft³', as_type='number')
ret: 318200 ft³
